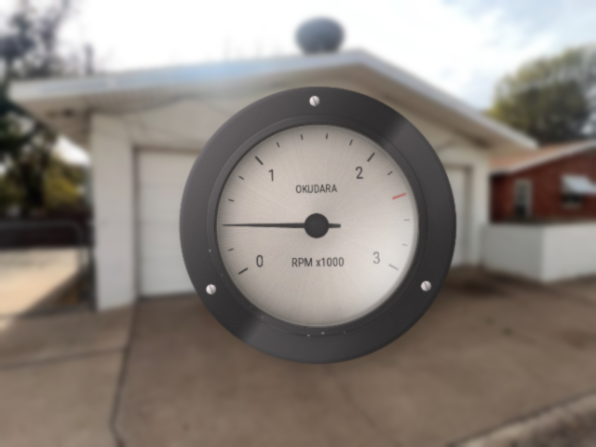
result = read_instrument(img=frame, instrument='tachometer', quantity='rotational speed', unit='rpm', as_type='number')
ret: 400 rpm
